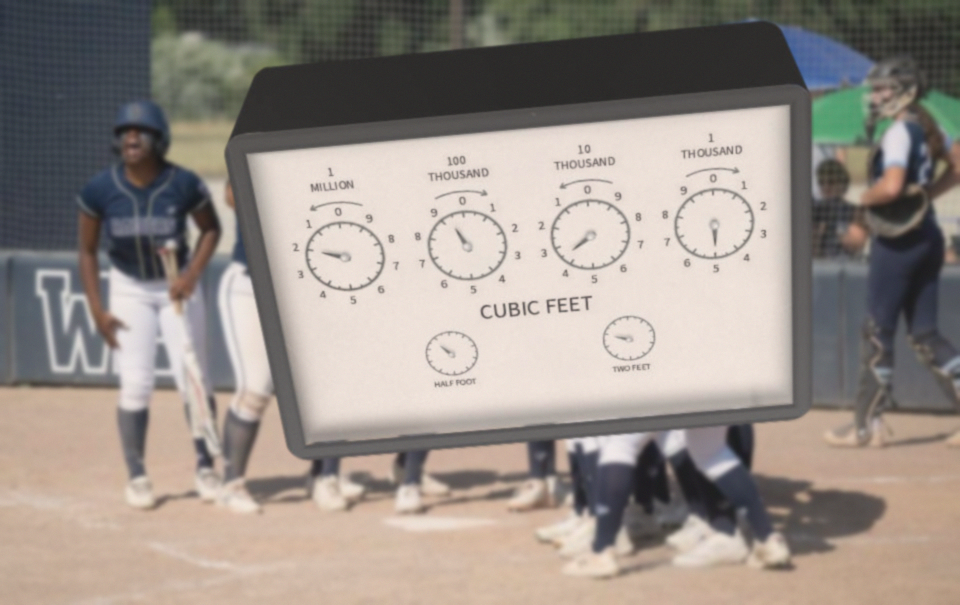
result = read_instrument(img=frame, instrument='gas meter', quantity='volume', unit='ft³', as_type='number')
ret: 193500 ft³
